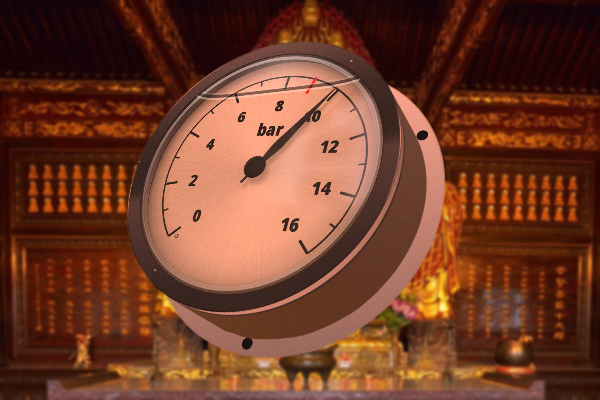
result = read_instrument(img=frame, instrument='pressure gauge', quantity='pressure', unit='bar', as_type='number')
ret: 10 bar
